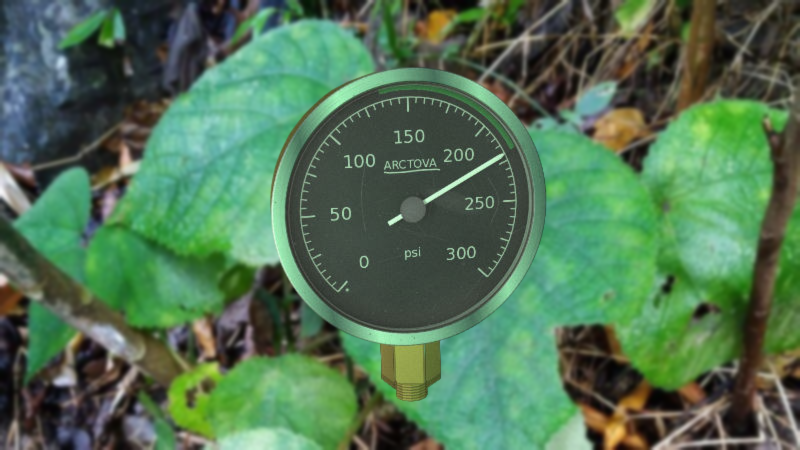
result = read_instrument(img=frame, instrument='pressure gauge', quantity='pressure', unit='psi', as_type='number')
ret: 220 psi
